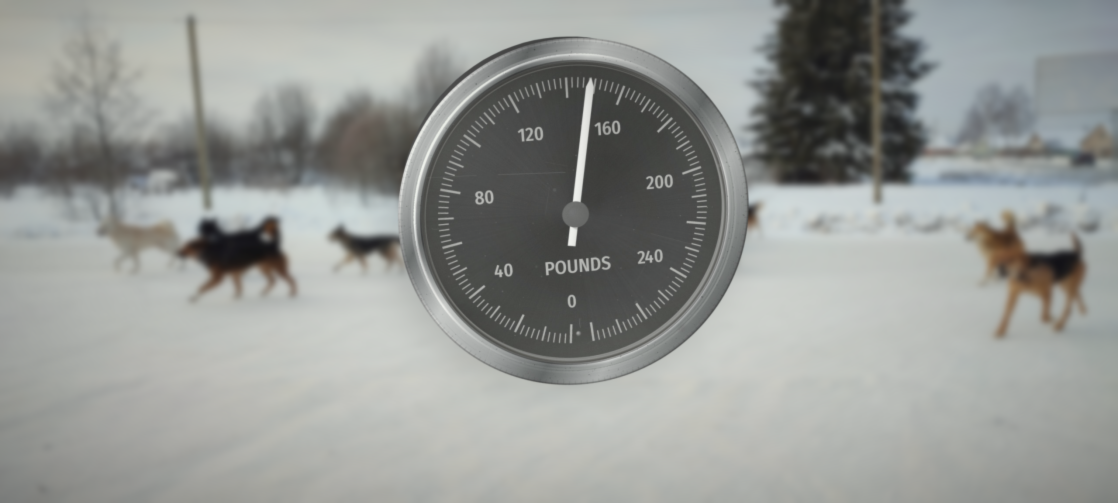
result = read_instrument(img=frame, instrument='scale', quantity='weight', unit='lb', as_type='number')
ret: 148 lb
